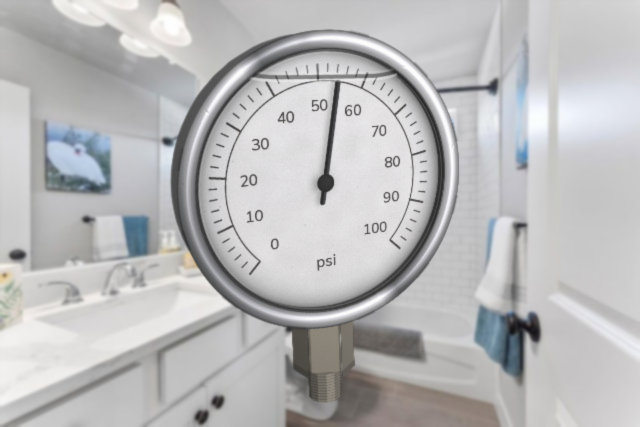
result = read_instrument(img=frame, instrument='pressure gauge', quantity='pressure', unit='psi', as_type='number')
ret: 54 psi
